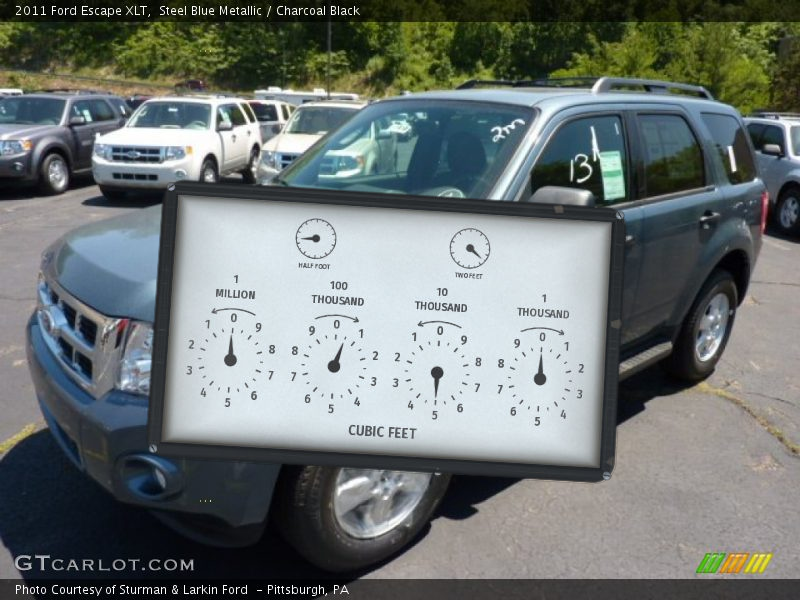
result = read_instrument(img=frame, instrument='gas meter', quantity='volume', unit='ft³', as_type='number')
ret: 5000 ft³
